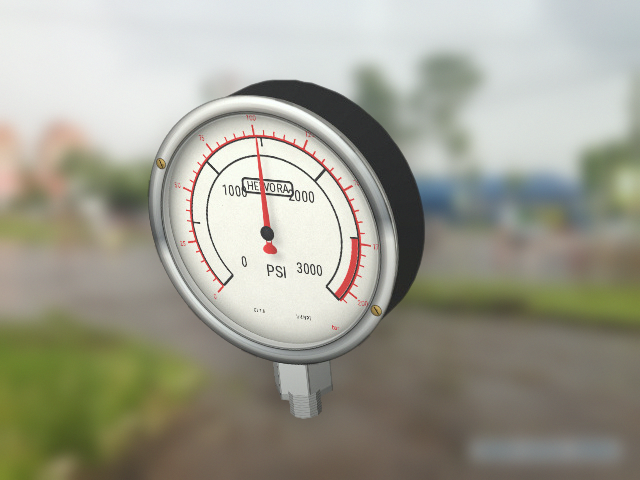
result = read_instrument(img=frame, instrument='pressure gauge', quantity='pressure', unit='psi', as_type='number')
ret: 1500 psi
